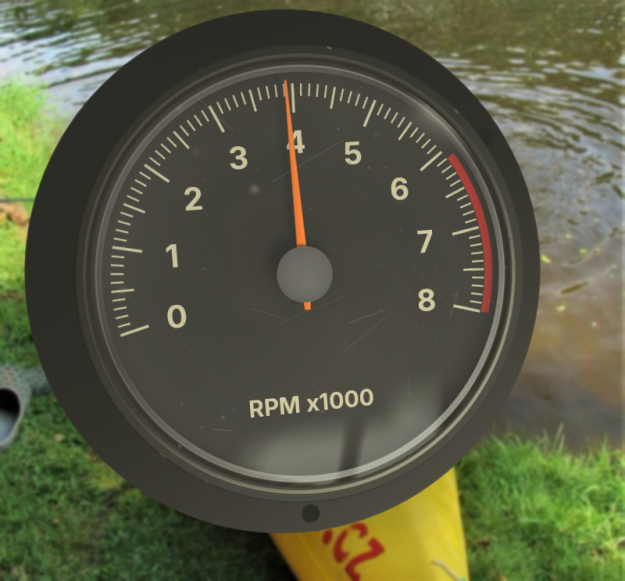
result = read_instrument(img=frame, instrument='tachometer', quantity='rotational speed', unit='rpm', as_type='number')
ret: 3900 rpm
